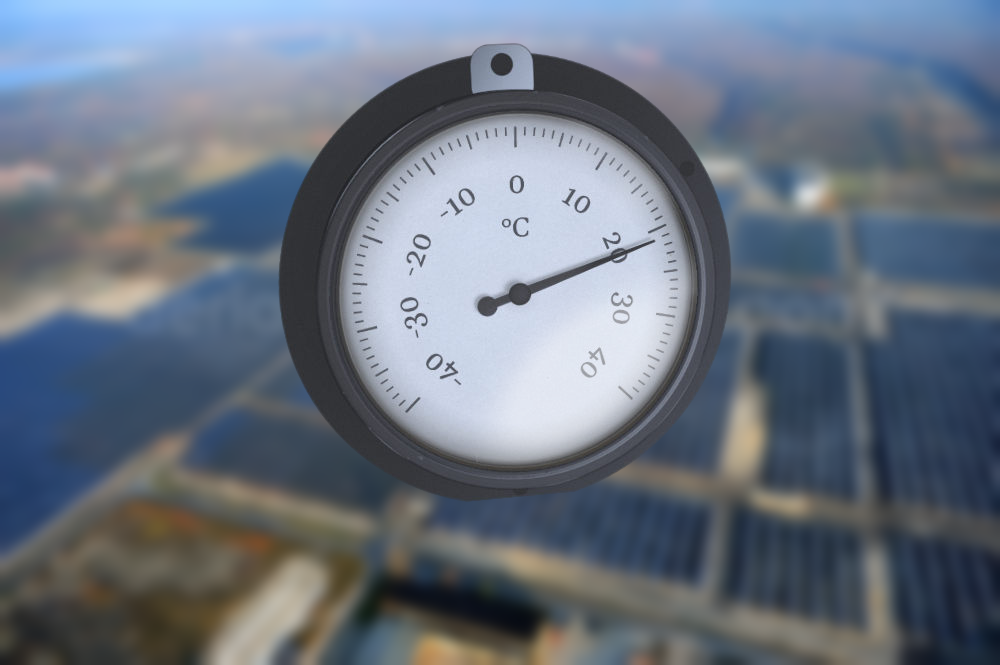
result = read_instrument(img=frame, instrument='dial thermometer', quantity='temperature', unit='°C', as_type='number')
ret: 21 °C
